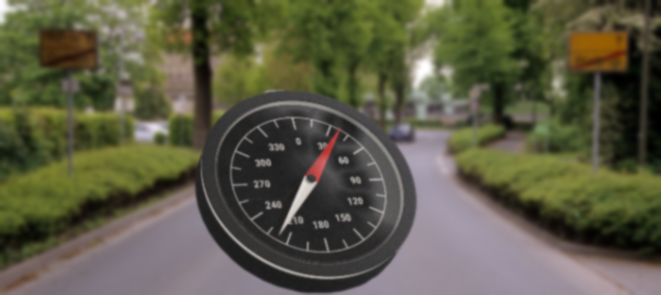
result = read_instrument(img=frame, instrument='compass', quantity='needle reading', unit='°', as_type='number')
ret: 37.5 °
